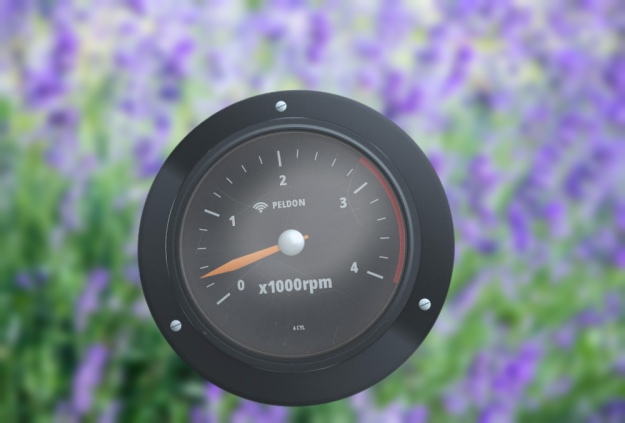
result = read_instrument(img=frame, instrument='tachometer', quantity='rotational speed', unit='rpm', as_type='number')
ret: 300 rpm
